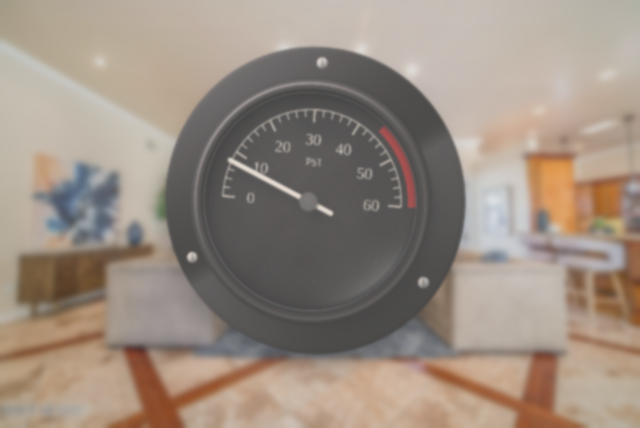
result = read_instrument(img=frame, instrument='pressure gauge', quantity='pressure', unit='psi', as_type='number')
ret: 8 psi
